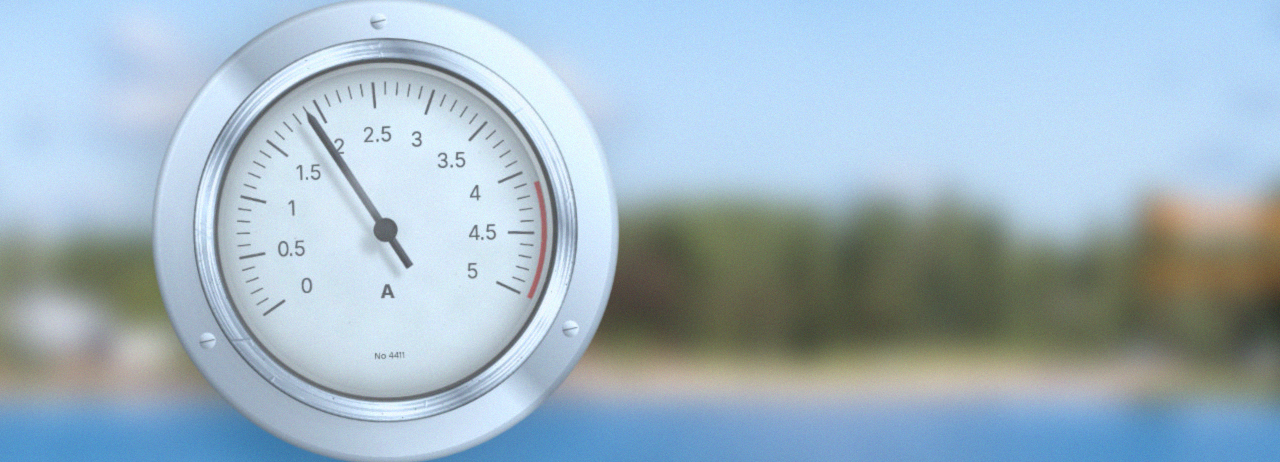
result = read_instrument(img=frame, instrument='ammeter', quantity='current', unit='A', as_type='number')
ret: 1.9 A
